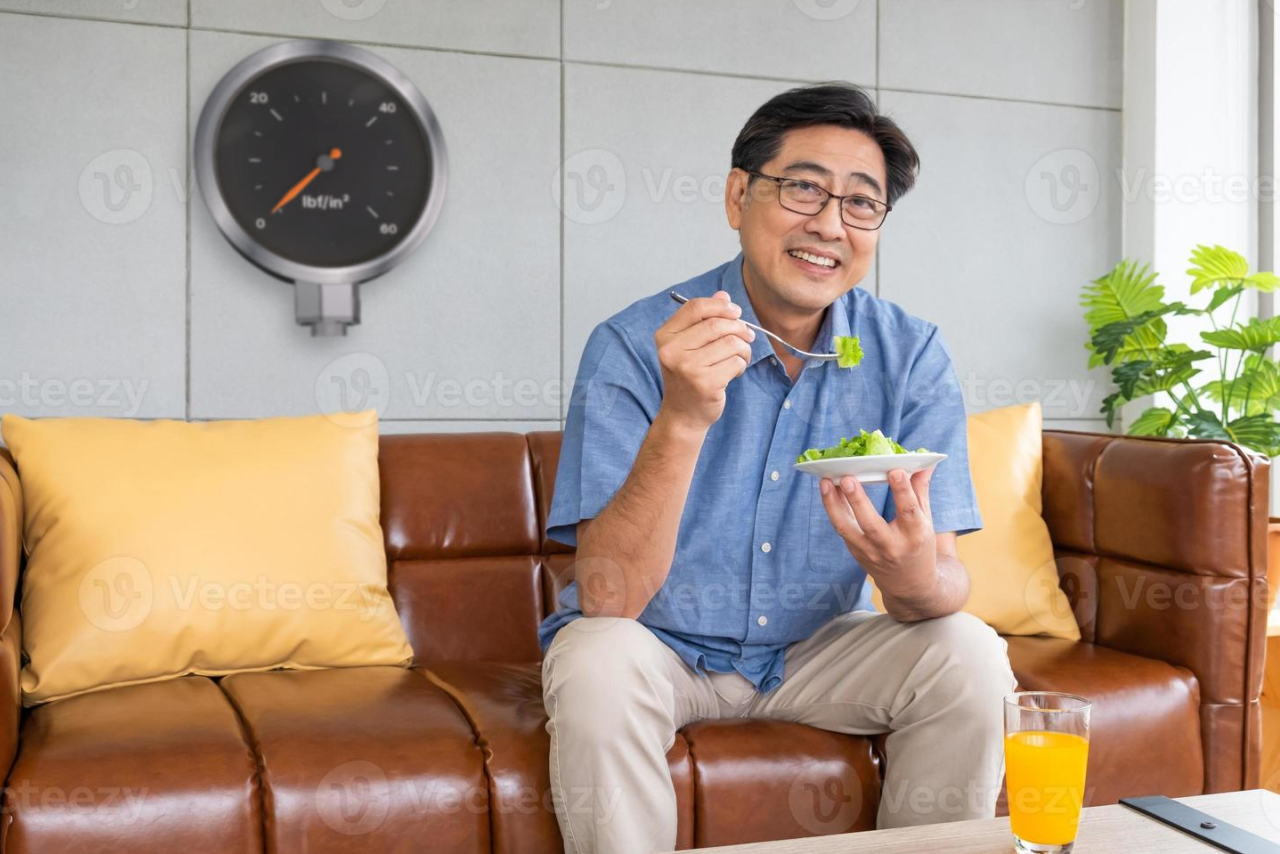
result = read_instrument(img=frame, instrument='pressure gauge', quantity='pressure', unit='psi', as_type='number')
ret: 0 psi
